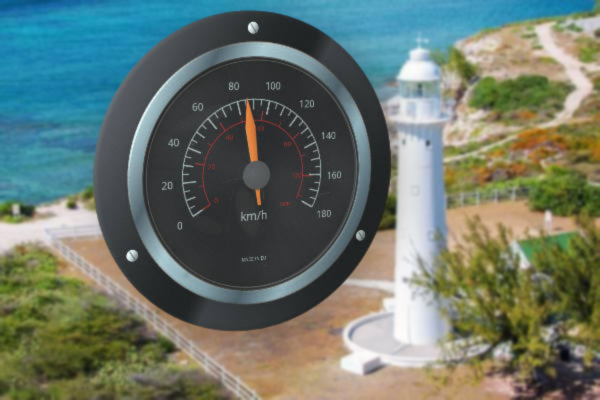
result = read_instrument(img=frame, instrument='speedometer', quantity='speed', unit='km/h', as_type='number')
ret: 85 km/h
